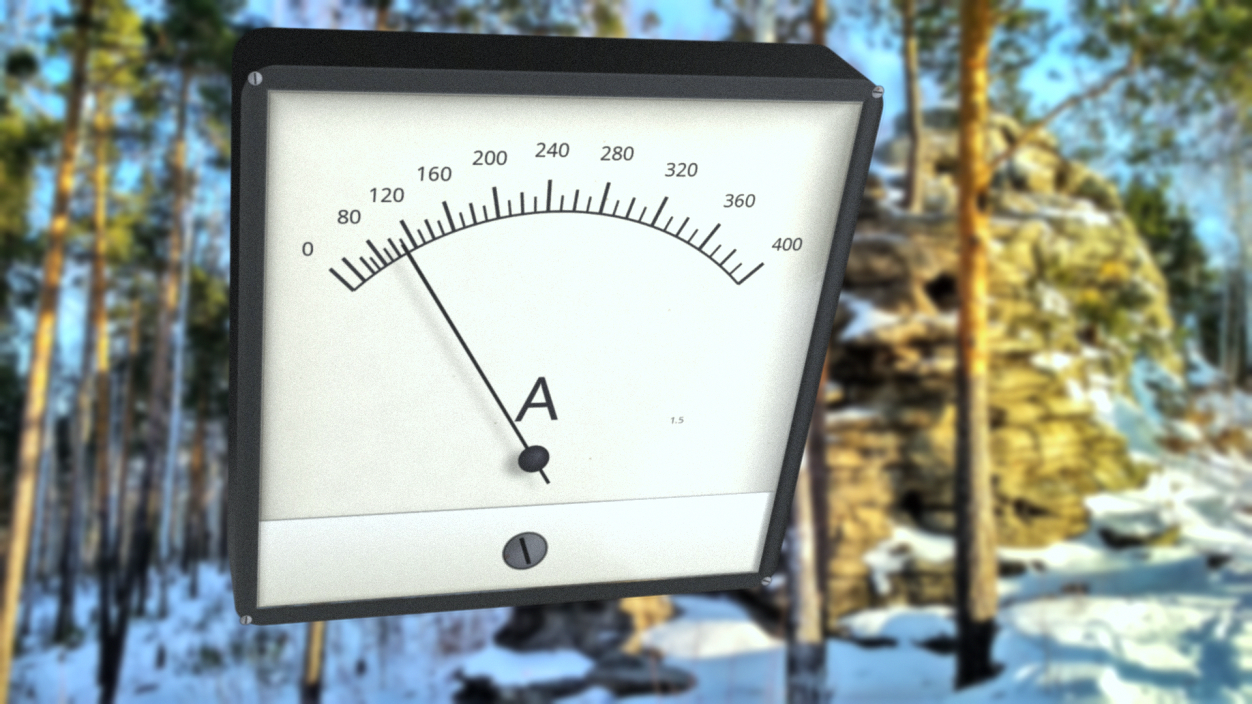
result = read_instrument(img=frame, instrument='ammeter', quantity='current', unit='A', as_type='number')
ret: 110 A
